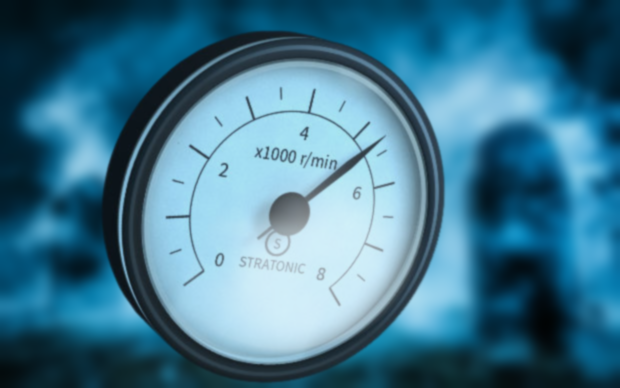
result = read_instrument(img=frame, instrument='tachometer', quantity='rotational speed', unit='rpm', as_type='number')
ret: 5250 rpm
